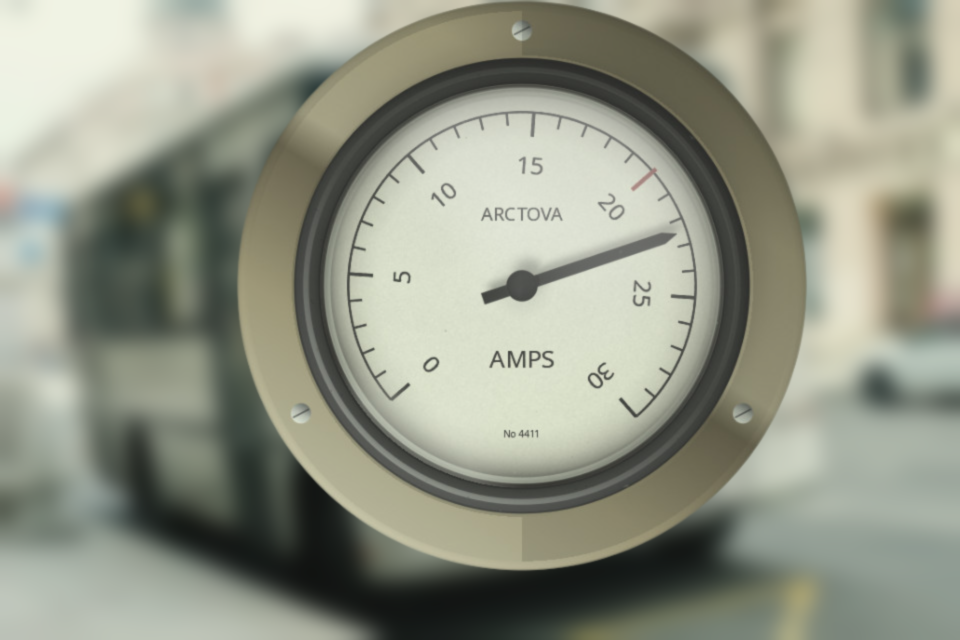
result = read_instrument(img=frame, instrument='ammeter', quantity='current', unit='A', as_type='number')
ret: 22.5 A
